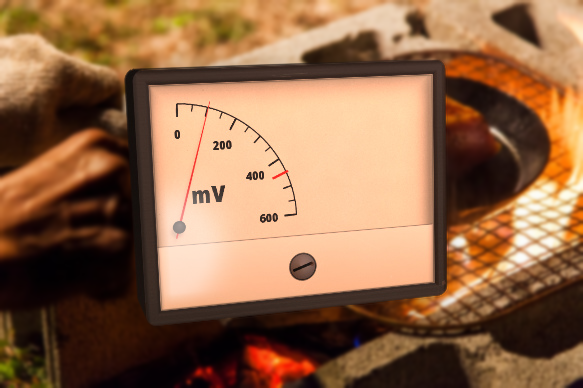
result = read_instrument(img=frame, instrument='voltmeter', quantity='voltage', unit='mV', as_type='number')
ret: 100 mV
